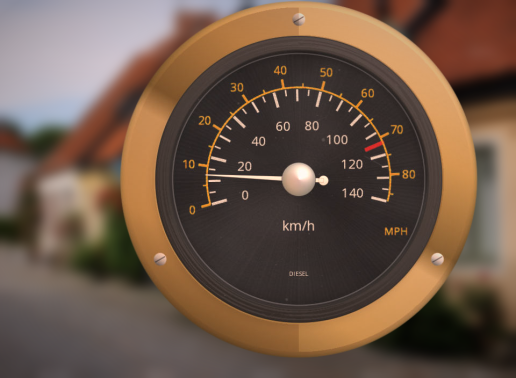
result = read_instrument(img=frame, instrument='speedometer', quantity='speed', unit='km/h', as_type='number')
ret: 12.5 km/h
